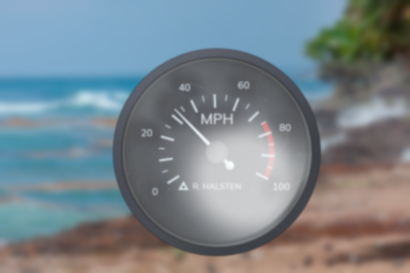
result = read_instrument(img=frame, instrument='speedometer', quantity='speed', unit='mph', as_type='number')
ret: 32.5 mph
